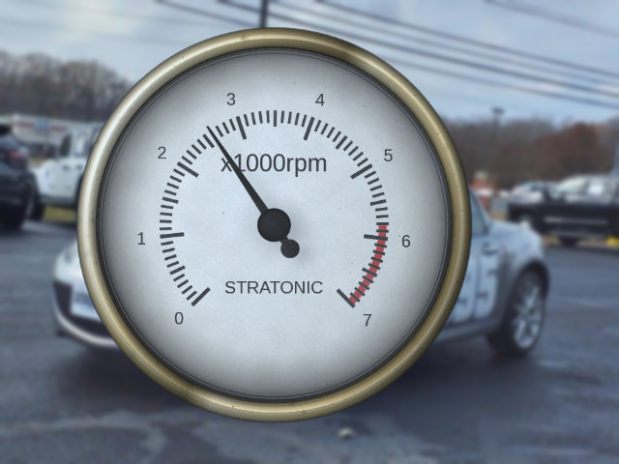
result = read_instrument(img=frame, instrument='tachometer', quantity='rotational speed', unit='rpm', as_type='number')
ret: 2600 rpm
